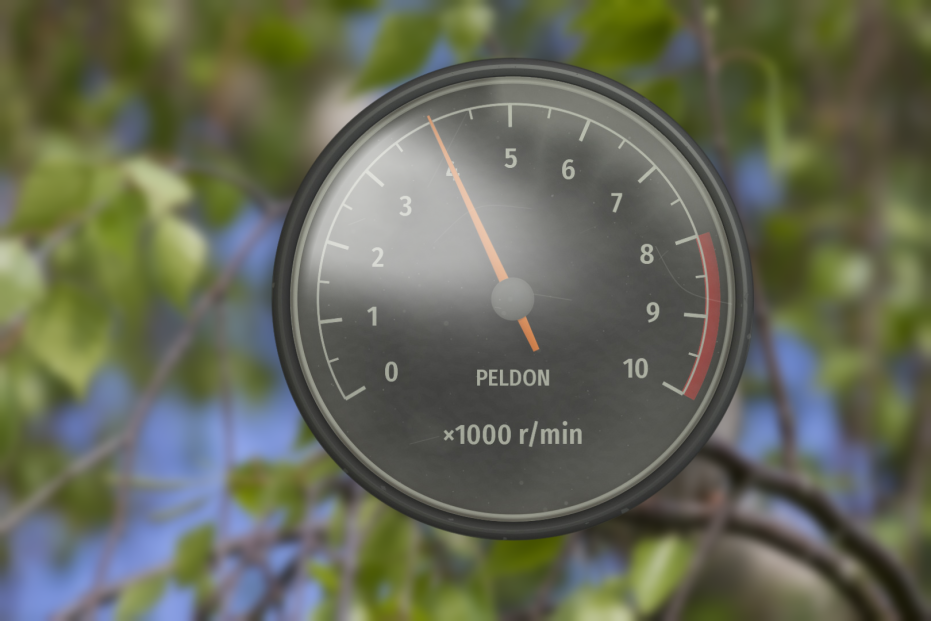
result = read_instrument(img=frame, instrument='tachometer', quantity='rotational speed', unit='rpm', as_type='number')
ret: 4000 rpm
